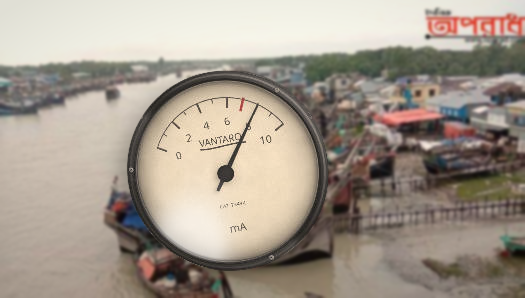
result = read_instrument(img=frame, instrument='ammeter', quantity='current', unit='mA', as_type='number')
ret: 8 mA
